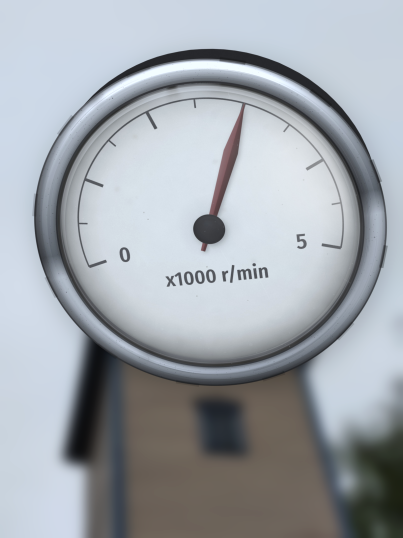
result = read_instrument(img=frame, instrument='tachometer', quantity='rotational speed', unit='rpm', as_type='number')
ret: 3000 rpm
